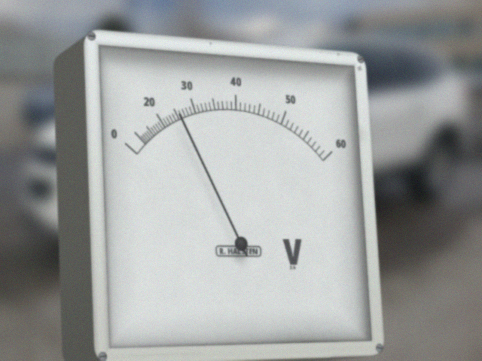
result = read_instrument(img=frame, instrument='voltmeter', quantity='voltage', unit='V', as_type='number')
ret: 25 V
